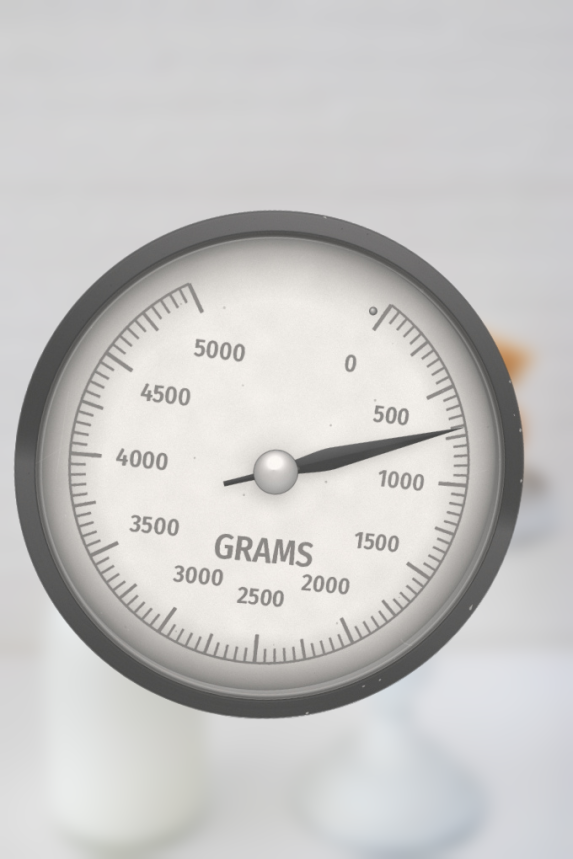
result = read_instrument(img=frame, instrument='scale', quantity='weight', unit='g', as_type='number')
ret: 700 g
